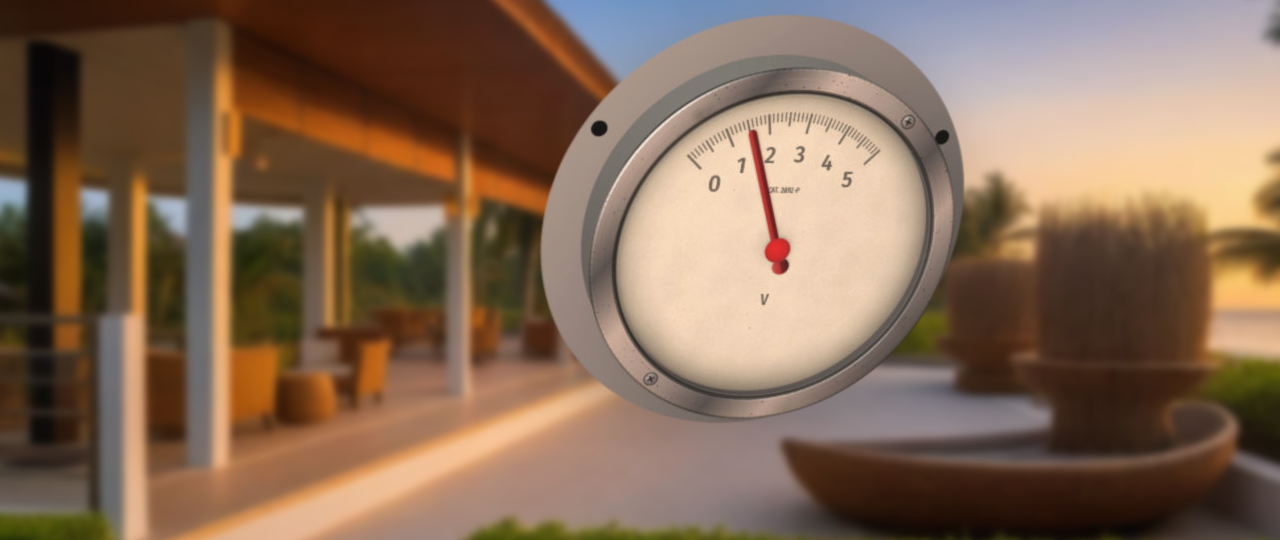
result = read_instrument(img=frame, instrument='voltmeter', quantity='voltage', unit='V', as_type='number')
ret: 1.5 V
